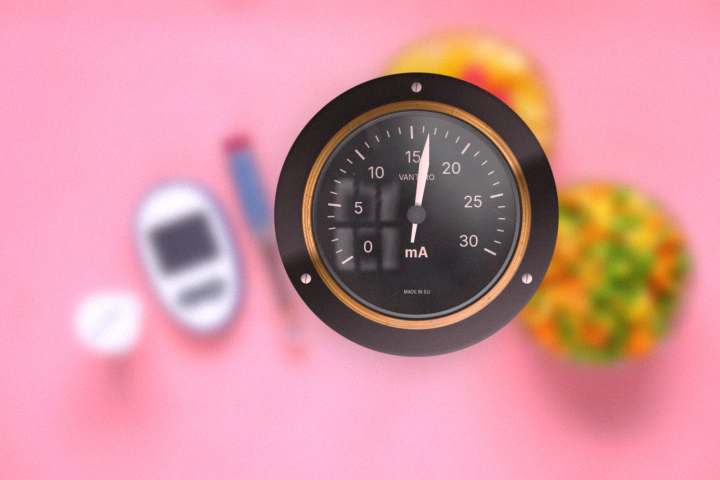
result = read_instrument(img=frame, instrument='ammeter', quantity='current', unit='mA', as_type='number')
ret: 16.5 mA
